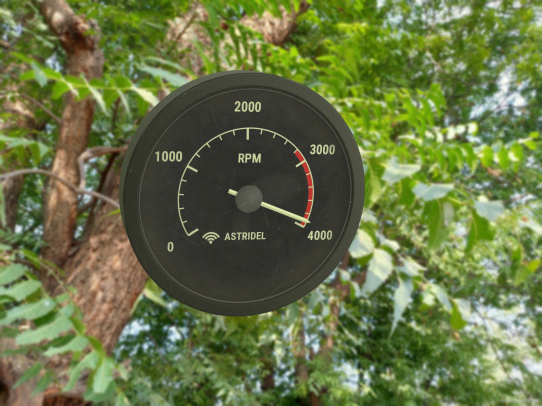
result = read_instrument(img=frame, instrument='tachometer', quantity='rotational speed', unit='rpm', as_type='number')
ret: 3900 rpm
